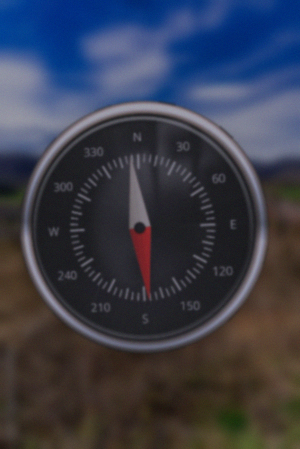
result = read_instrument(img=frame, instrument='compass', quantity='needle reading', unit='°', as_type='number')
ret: 175 °
